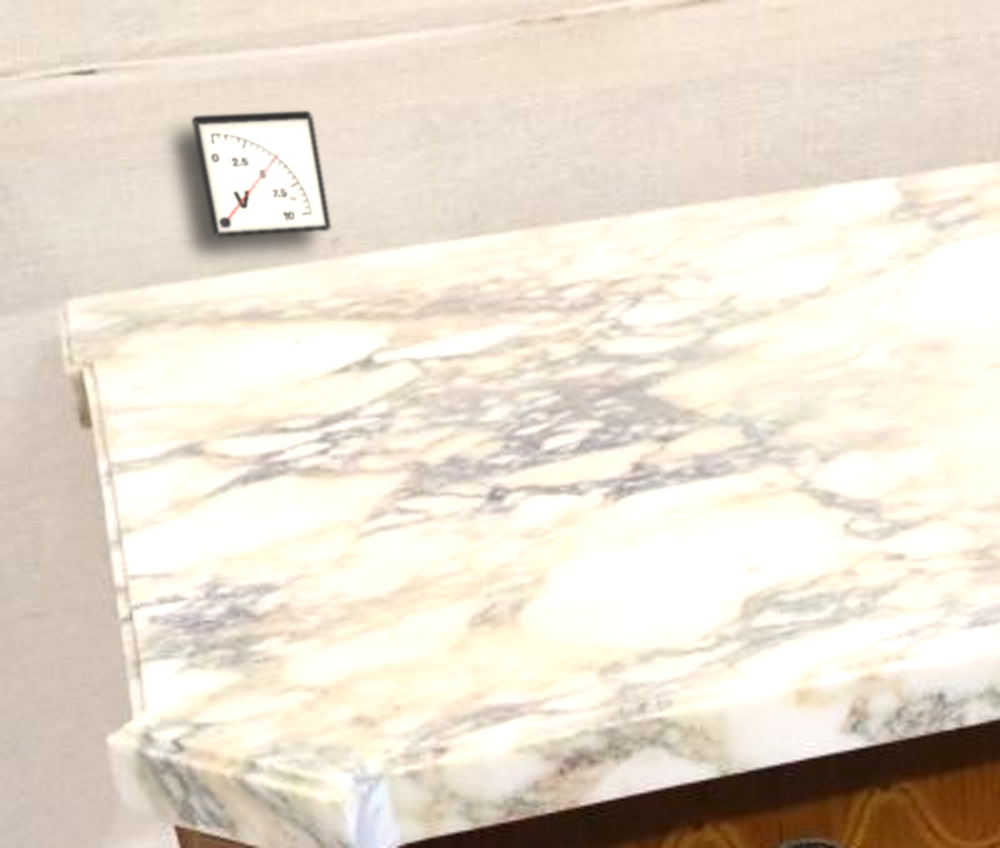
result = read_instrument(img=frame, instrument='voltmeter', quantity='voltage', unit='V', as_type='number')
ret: 5 V
